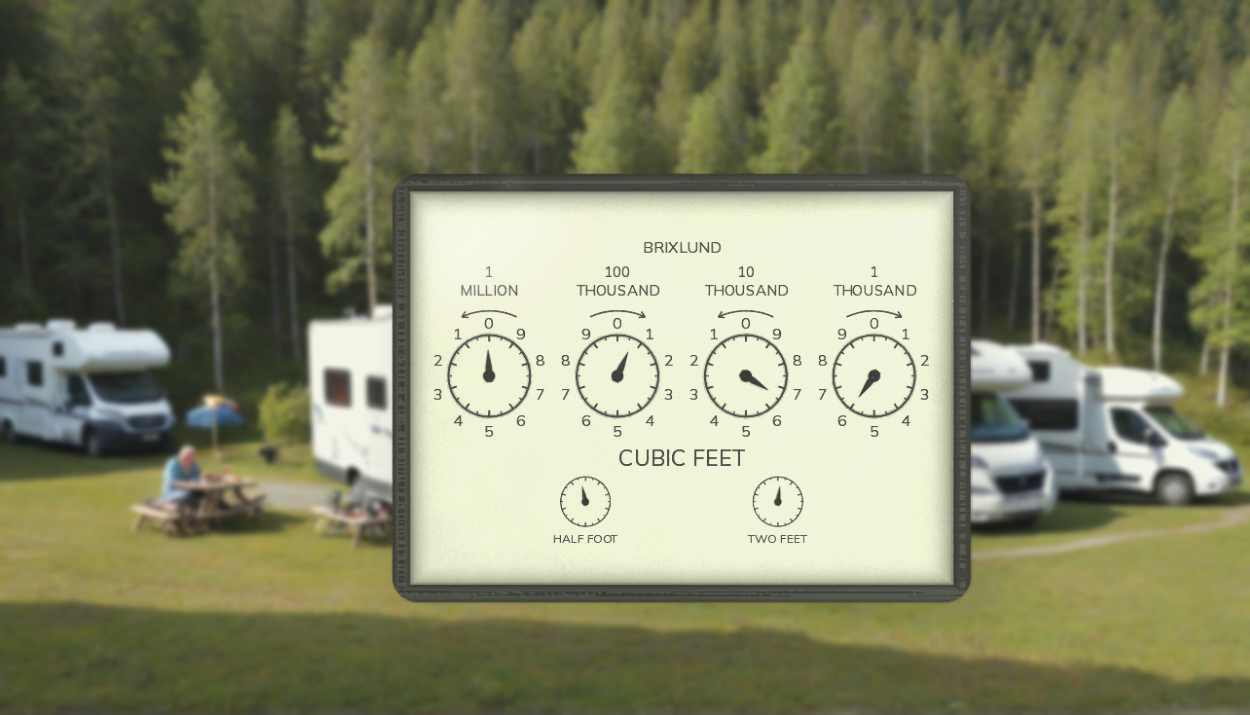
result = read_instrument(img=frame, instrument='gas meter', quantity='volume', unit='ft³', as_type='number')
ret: 6600 ft³
